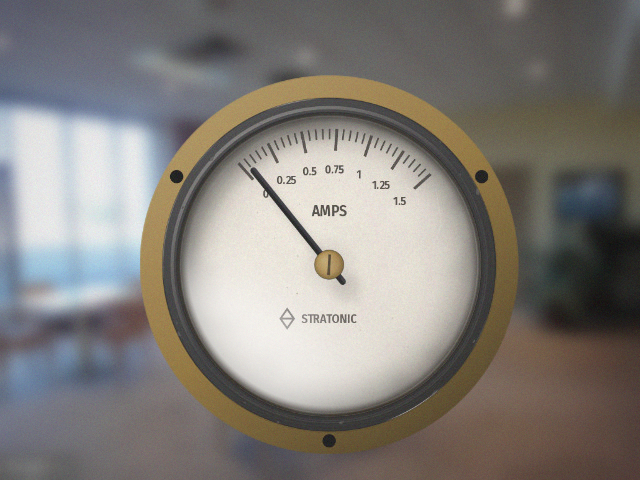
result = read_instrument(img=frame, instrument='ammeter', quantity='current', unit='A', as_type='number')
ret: 0.05 A
